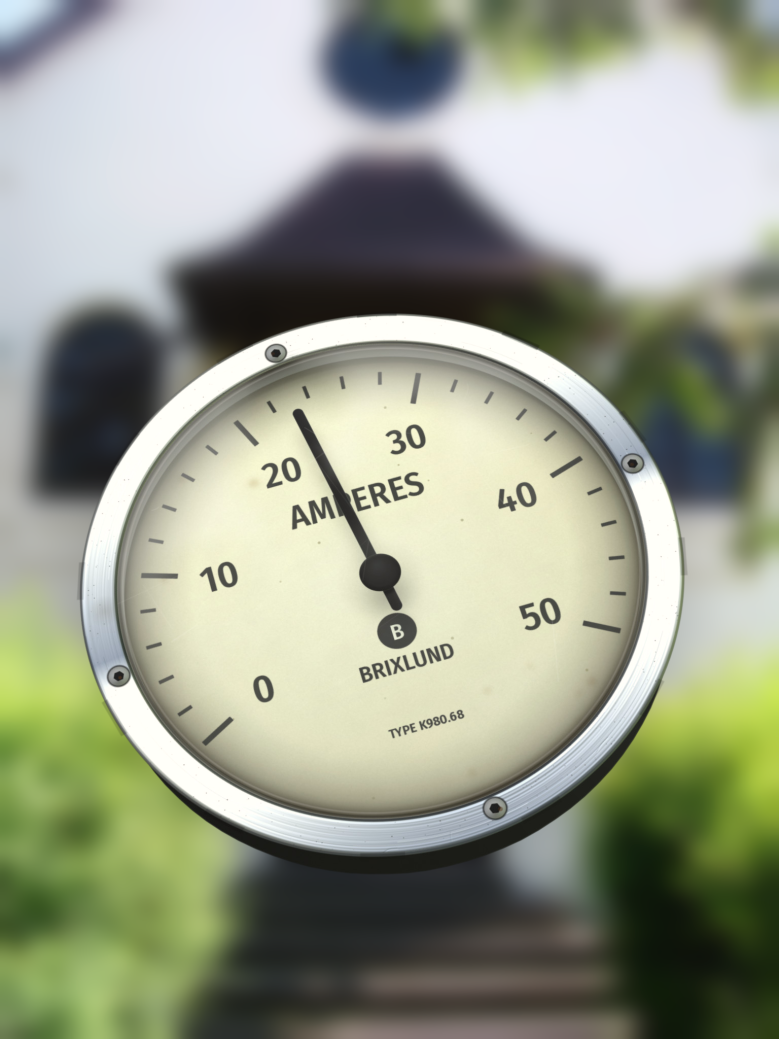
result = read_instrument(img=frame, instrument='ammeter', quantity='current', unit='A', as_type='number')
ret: 23 A
